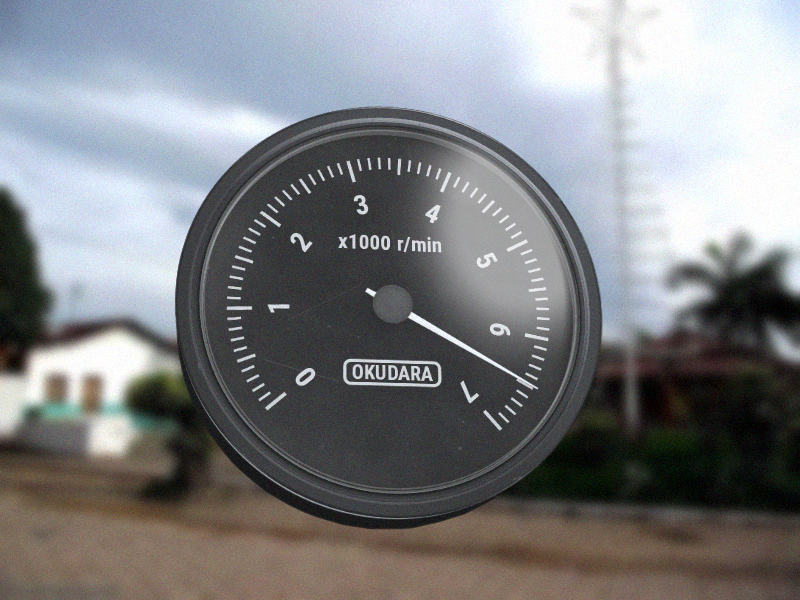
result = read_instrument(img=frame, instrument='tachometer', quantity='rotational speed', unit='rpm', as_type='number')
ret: 6500 rpm
